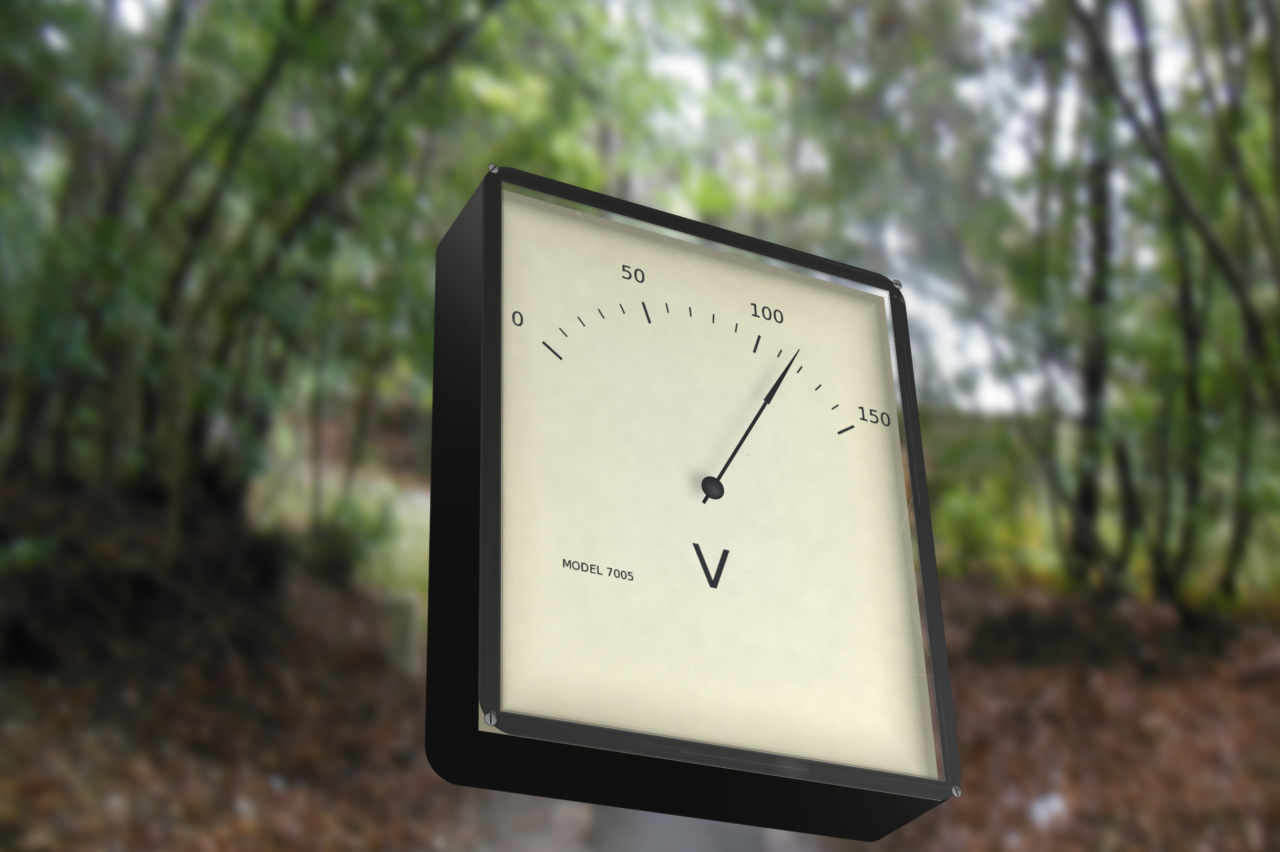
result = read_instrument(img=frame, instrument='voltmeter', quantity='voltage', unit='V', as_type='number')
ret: 115 V
